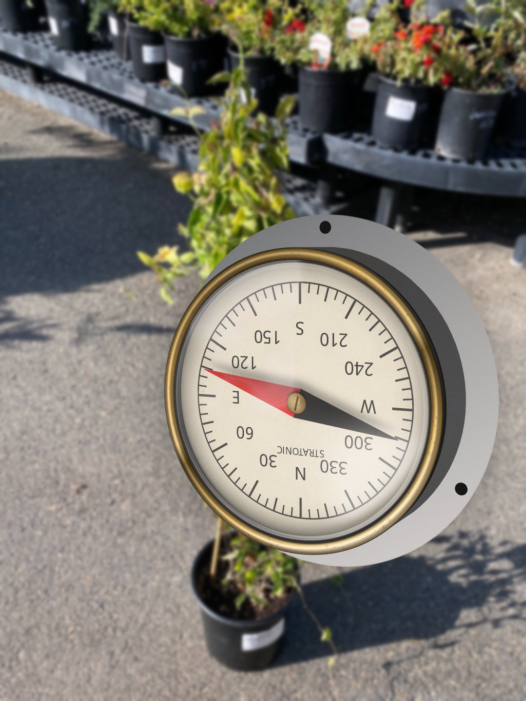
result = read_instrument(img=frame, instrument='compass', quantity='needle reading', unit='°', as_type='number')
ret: 105 °
